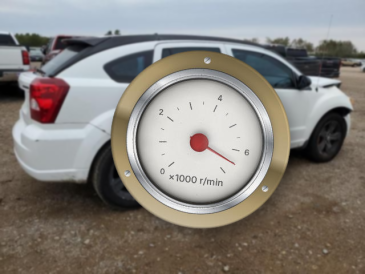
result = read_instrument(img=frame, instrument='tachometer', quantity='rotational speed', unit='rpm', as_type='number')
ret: 6500 rpm
